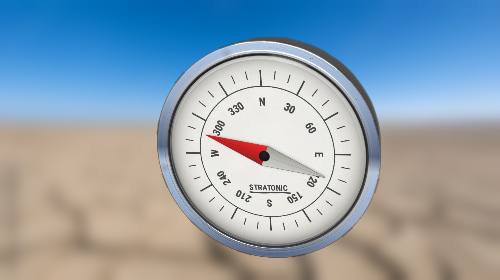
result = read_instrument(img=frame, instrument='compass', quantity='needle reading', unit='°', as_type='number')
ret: 290 °
